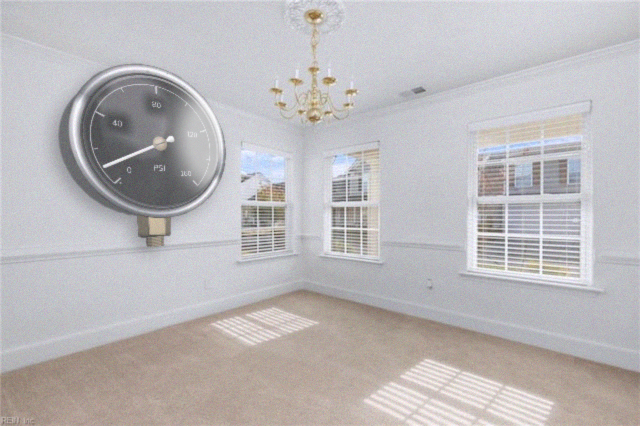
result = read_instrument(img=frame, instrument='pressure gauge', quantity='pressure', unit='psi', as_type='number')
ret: 10 psi
